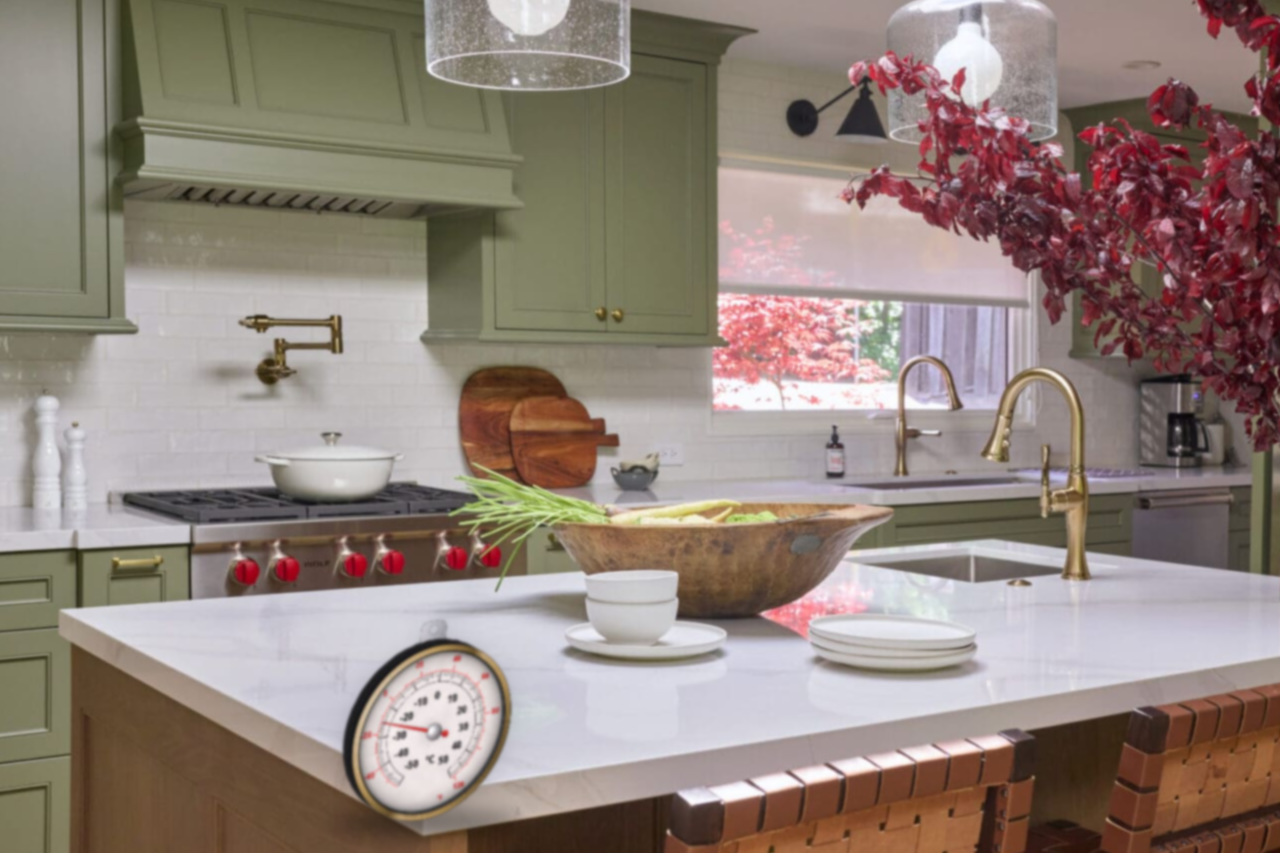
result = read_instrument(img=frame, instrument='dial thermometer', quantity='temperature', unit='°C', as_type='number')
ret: -25 °C
